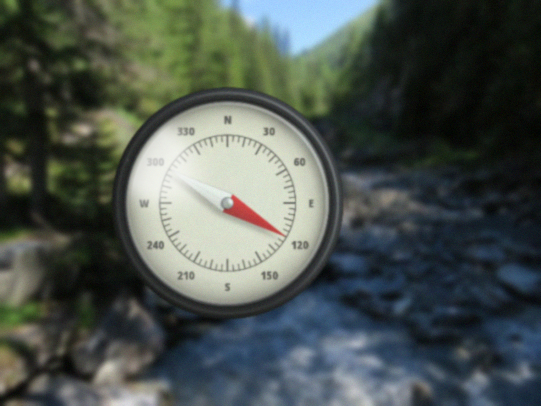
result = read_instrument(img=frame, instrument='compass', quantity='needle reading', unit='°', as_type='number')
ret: 120 °
